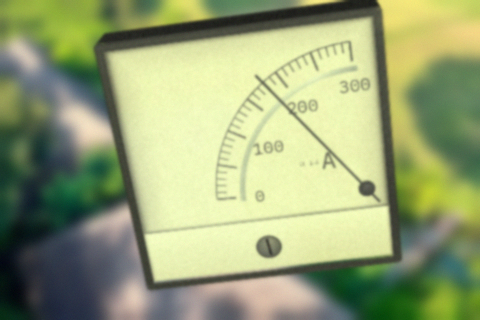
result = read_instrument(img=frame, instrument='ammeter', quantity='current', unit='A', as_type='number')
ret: 180 A
